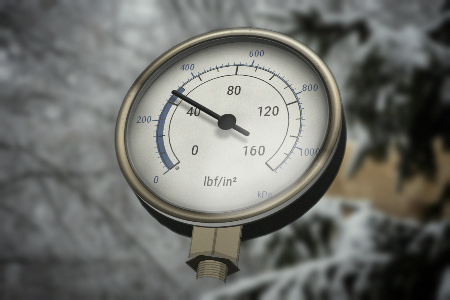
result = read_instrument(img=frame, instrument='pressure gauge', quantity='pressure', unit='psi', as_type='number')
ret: 45 psi
